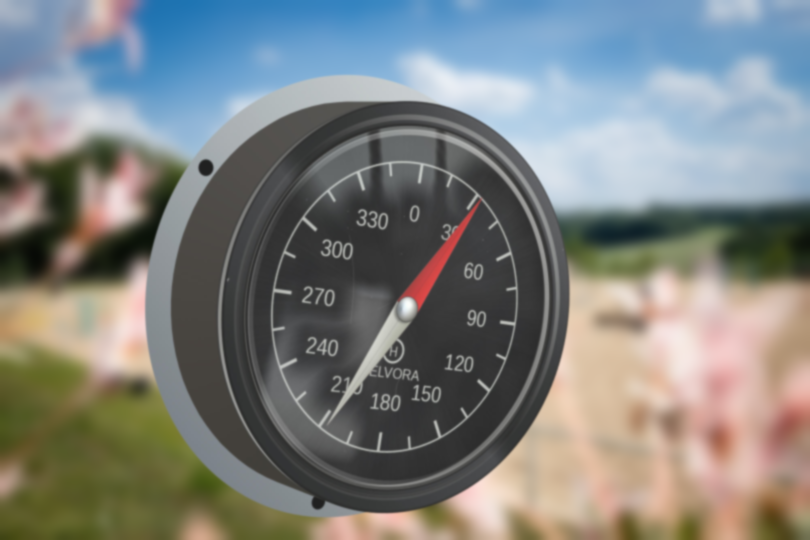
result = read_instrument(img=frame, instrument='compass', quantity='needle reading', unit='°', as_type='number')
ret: 30 °
